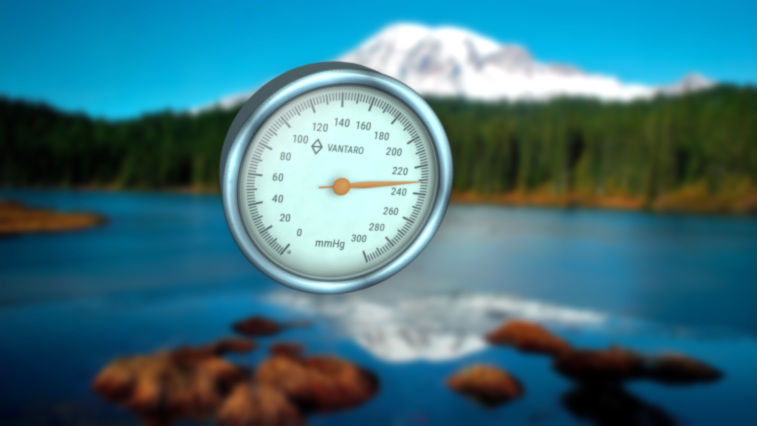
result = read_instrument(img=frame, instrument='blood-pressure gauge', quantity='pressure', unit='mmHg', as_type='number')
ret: 230 mmHg
